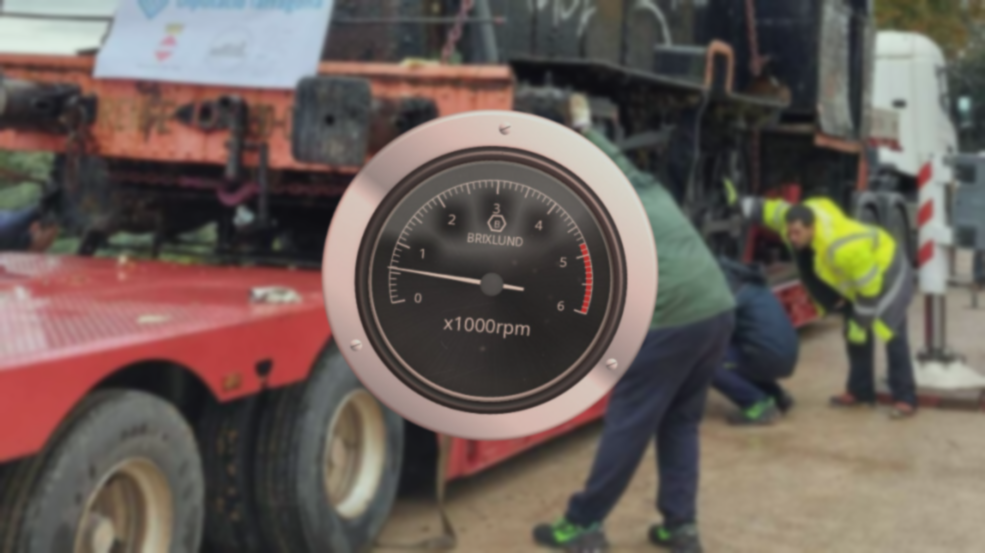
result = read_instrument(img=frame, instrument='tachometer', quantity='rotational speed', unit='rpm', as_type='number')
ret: 600 rpm
